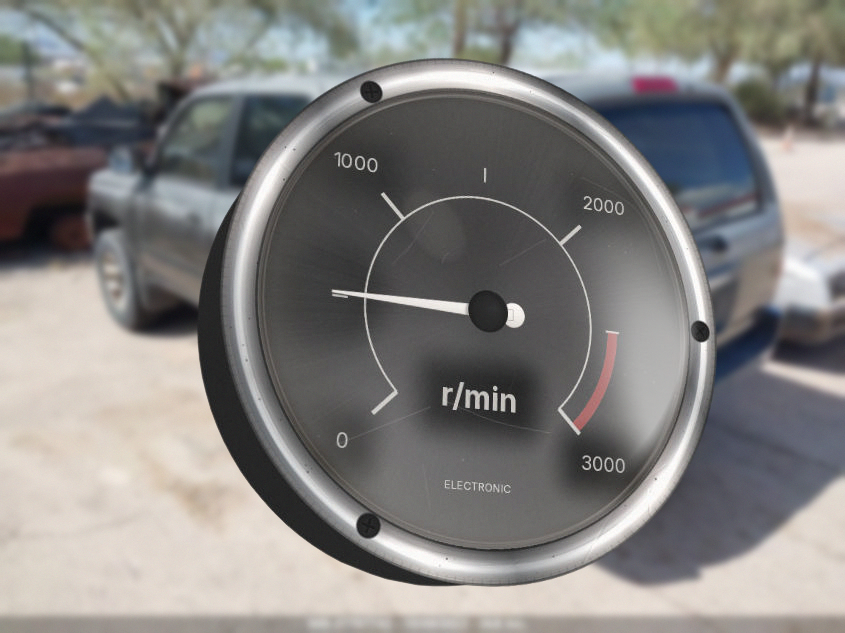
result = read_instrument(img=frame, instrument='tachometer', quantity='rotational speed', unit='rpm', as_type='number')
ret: 500 rpm
